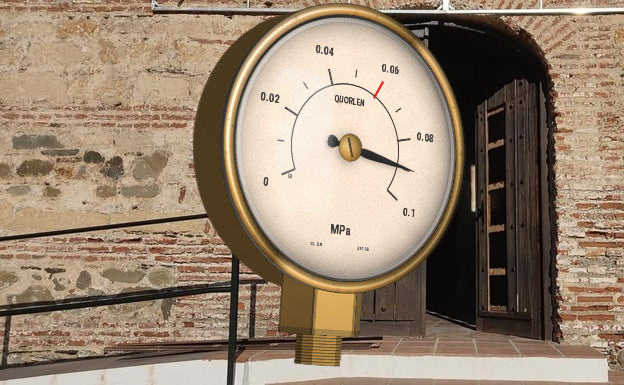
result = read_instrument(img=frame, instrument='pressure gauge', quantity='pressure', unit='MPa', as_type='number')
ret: 0.09 MPa
